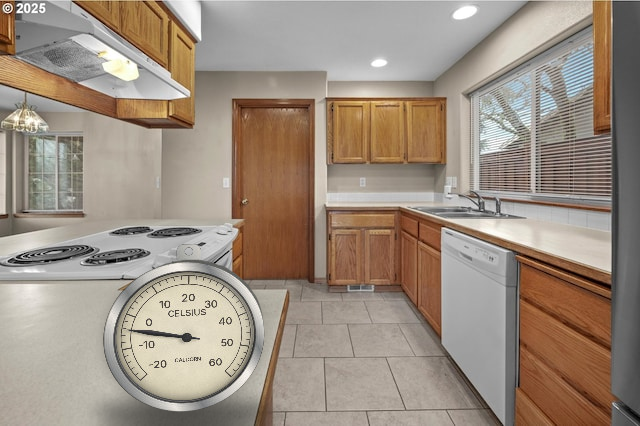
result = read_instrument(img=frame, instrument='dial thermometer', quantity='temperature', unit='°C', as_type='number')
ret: -4 °C
